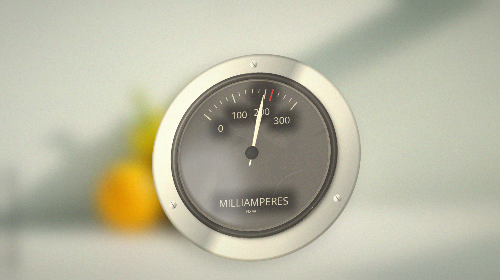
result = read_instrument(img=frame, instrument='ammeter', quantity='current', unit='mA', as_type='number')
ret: 200 mA
